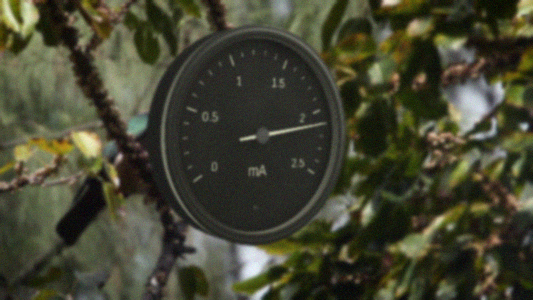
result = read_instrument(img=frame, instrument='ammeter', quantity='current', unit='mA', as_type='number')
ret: 2.1 mA
